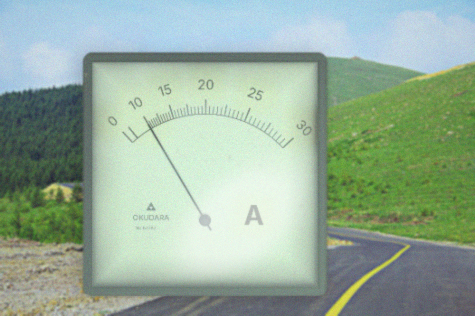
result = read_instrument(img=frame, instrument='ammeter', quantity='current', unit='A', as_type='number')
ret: 10 A
